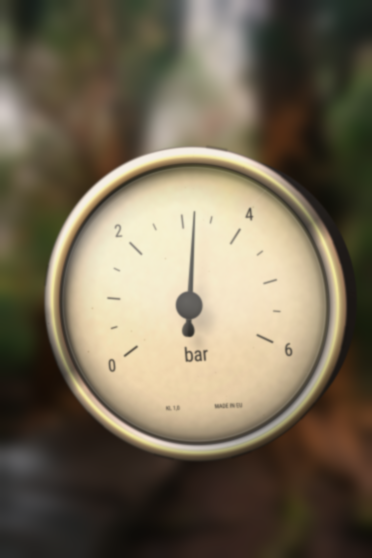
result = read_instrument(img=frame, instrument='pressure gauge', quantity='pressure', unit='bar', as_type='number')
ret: 3.25 bar
